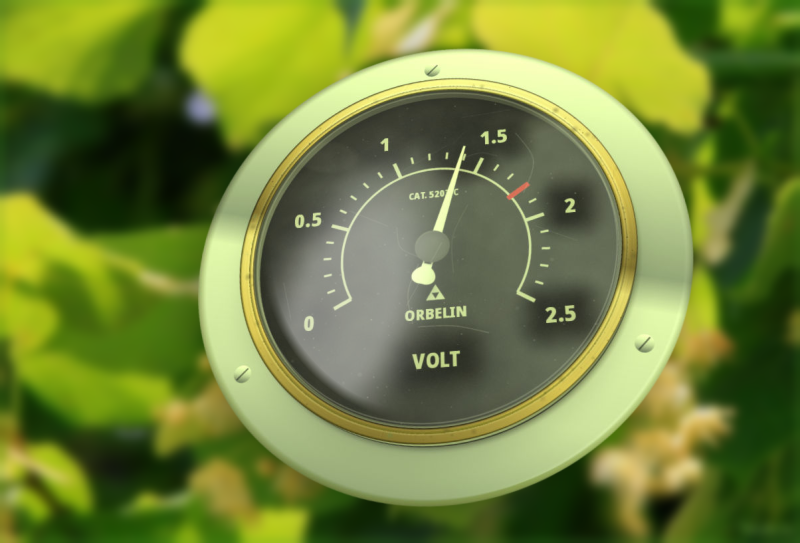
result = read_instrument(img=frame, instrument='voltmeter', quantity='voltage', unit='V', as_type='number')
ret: 1.4 V
